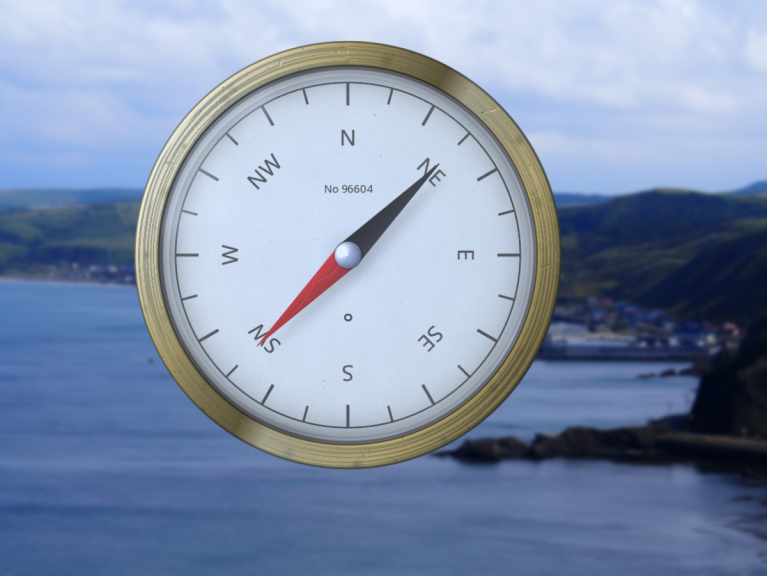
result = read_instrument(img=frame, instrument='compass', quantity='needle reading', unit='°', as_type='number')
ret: 225 °
